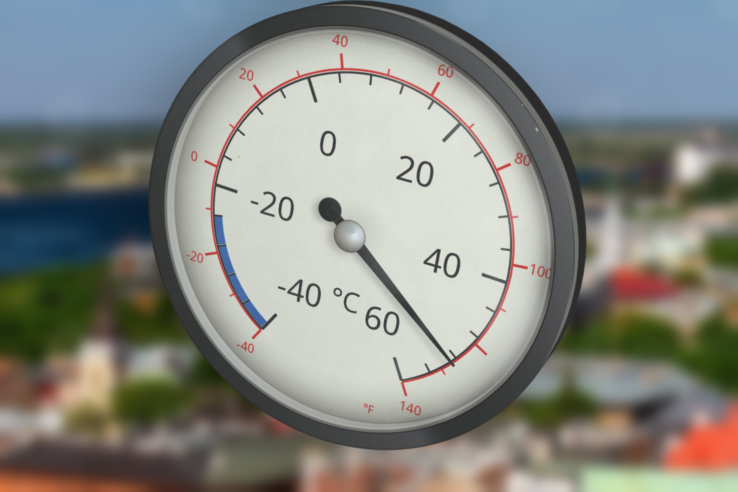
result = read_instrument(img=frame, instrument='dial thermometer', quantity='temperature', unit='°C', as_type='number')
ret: 52 °C
